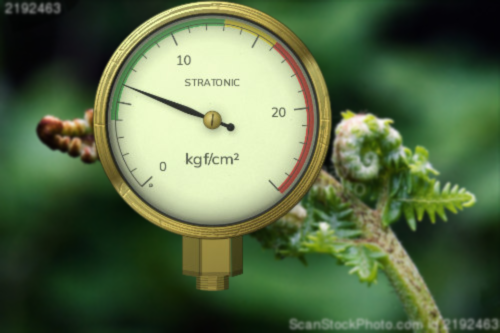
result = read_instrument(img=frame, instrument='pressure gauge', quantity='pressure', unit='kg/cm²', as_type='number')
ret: 6 kg/cm²
